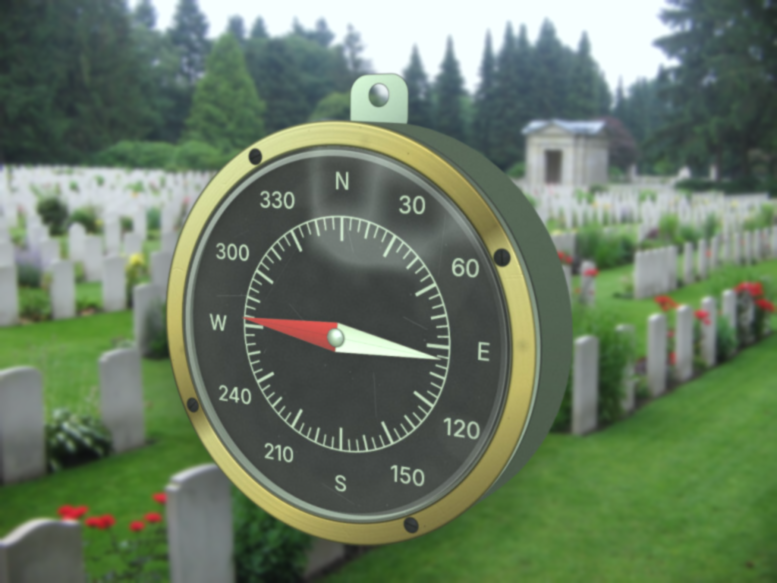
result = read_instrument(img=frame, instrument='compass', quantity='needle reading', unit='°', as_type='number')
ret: 275 °
